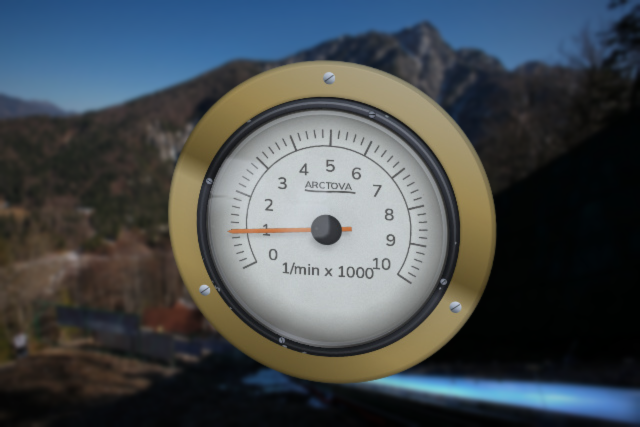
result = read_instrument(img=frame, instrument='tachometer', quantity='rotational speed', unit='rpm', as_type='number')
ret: 1000 rpm
